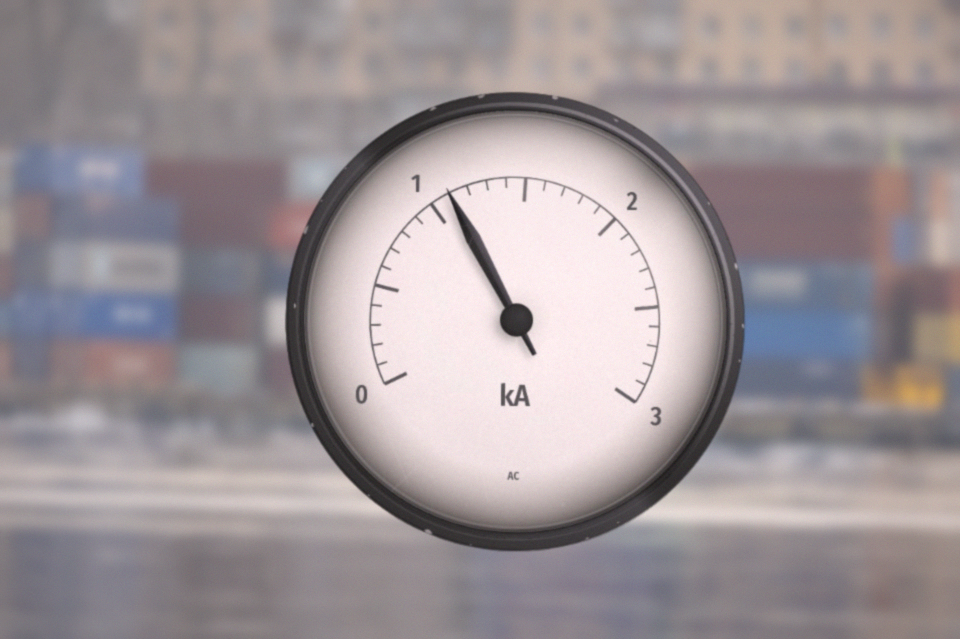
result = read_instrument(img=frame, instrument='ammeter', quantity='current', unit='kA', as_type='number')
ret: 1.1 kA
